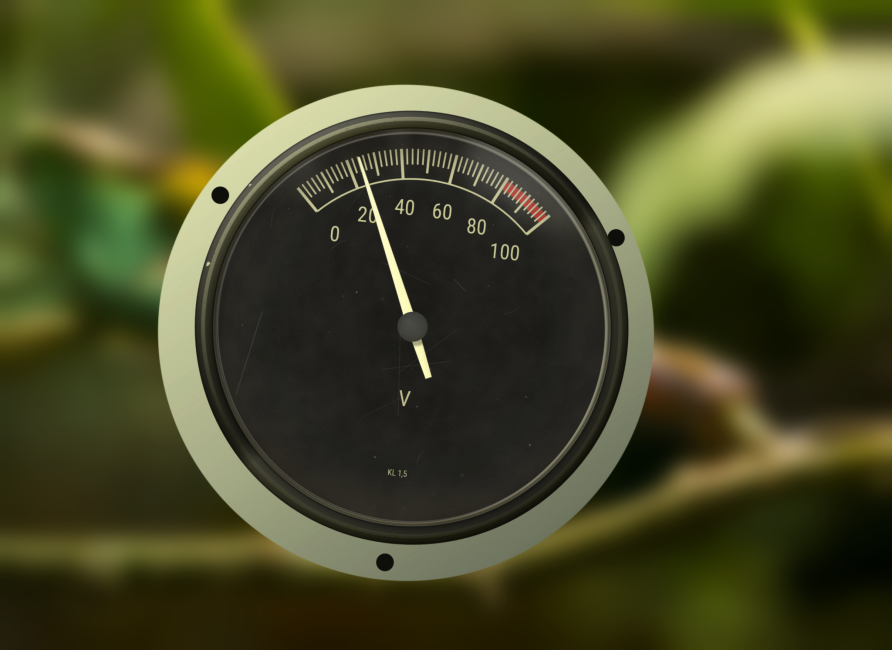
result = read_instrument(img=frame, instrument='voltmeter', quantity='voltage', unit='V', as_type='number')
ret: 24 V
